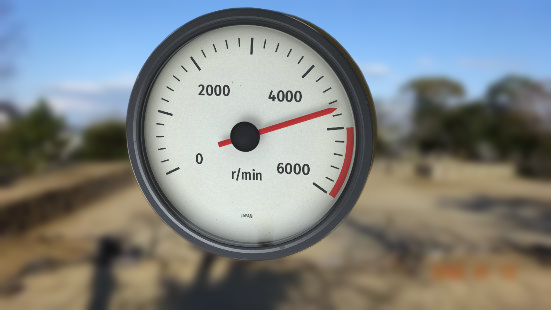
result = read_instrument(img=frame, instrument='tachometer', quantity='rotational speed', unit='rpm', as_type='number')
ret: 4700 rpm
